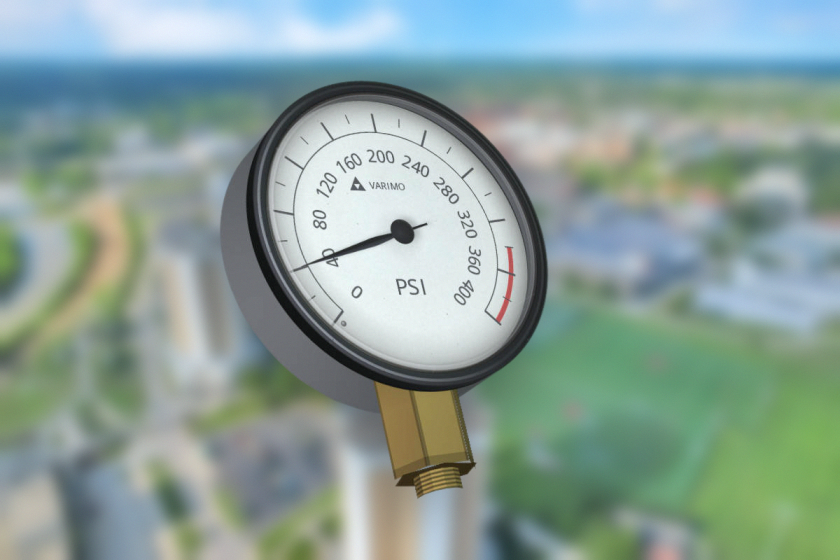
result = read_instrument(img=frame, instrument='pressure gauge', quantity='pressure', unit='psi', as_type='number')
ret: 40 psi
